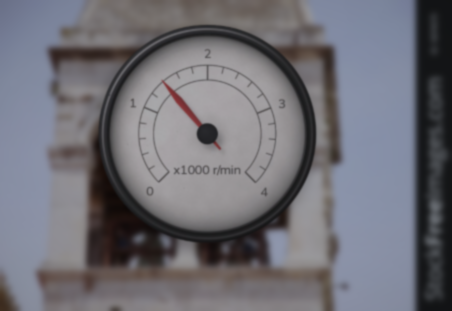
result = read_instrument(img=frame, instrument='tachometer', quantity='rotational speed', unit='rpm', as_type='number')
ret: 1400 rpm
